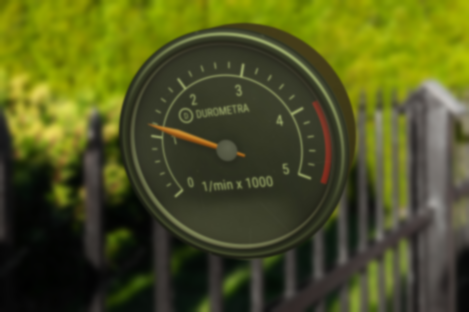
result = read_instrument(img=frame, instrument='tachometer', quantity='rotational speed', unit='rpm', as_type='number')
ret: 1200 rpm
